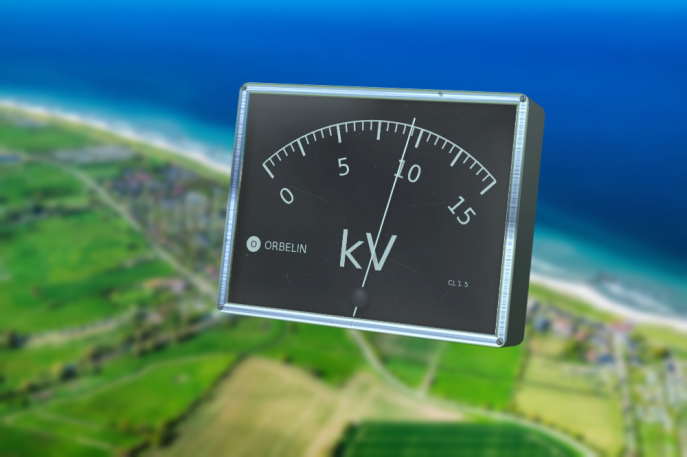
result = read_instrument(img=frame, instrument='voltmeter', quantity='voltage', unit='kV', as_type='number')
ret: 9.5 kV
